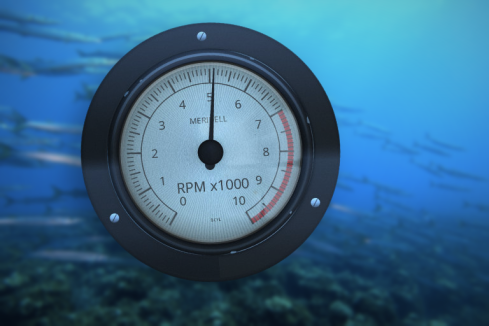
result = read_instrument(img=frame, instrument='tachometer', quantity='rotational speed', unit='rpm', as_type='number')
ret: 5100 rpm
